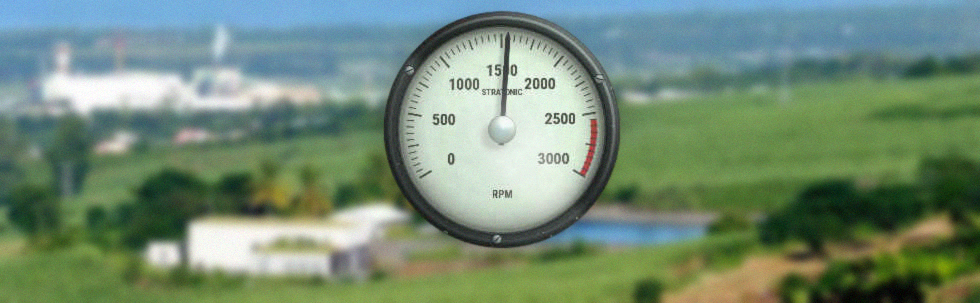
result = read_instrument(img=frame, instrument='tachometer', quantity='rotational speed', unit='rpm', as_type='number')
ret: 1550 rpm
